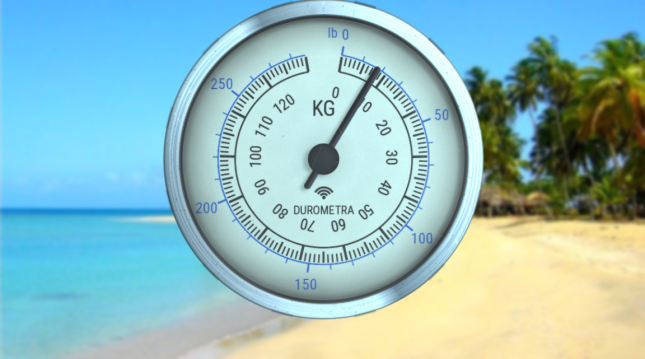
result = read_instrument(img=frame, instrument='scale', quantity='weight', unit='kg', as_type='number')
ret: 8 kg
